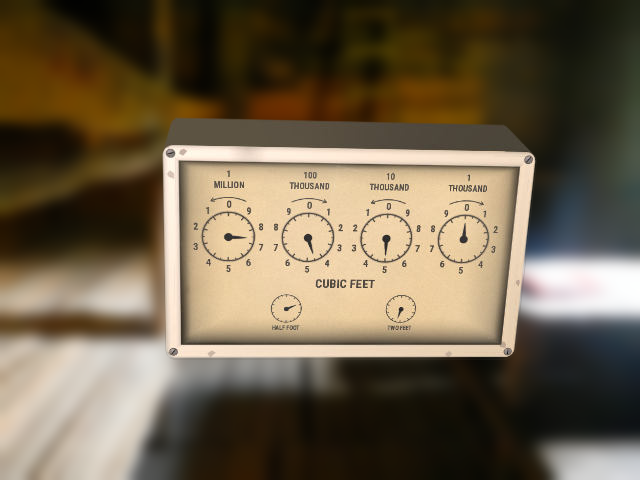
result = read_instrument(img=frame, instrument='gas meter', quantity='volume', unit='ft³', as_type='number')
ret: 745000 ft³
